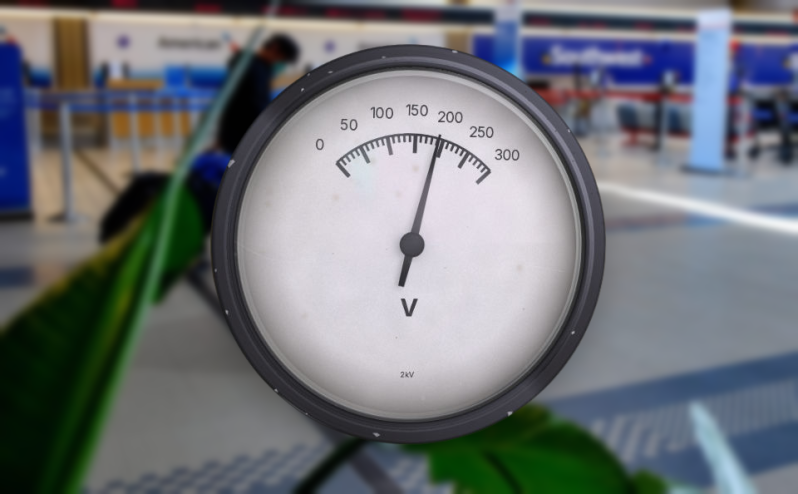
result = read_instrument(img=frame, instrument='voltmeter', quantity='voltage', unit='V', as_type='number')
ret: 190 V
